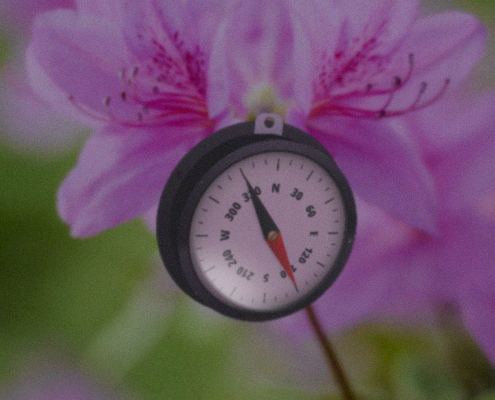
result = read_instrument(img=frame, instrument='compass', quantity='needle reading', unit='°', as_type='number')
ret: 150 °
